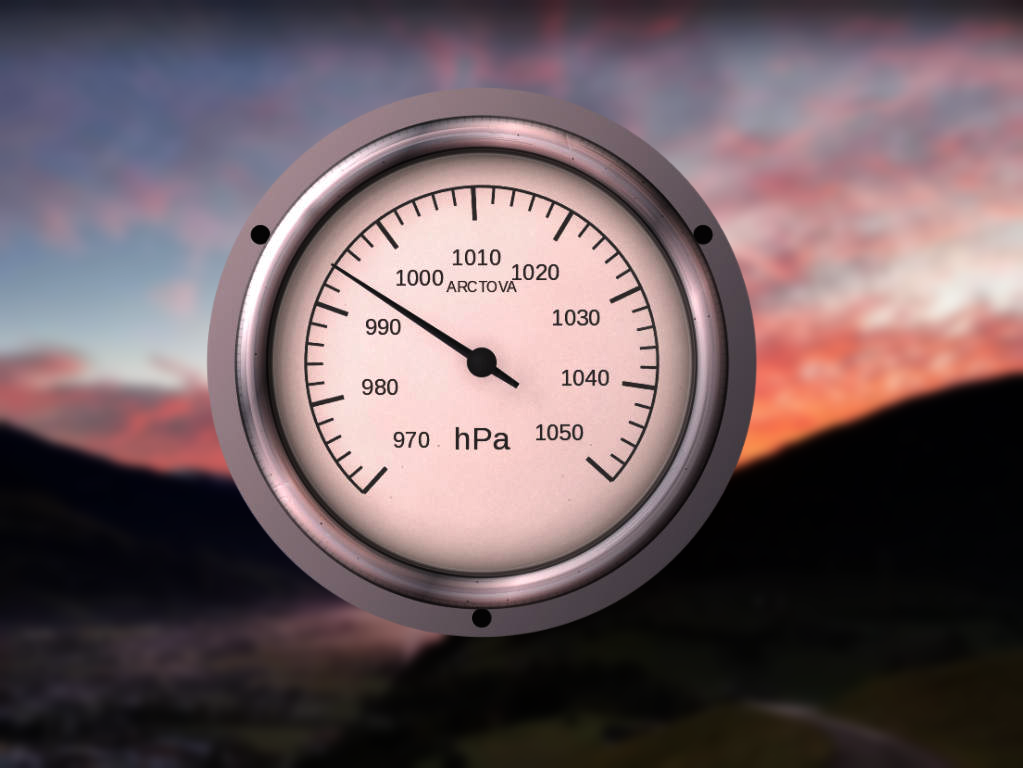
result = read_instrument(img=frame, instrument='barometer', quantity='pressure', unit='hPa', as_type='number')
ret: 994 hPa
